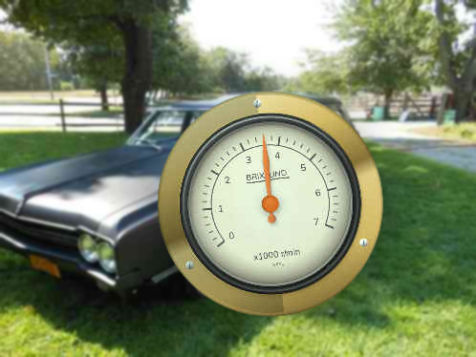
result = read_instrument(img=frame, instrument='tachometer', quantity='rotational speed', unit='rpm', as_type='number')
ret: 3600 rpm
